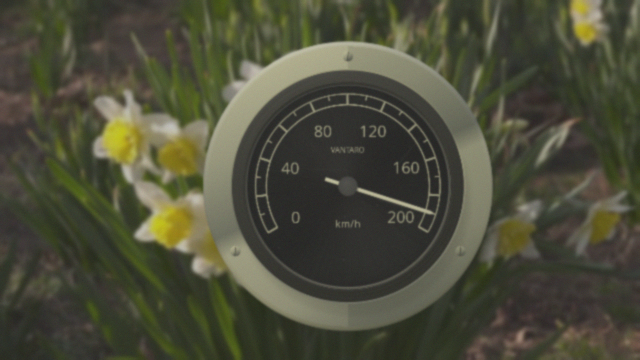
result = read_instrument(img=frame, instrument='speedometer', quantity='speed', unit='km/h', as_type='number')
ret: 190 km/h
